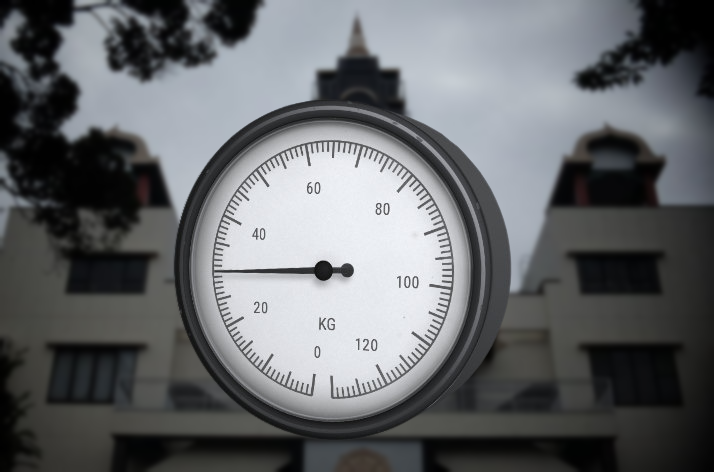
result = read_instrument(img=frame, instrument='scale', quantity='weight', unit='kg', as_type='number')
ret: 30 kg
